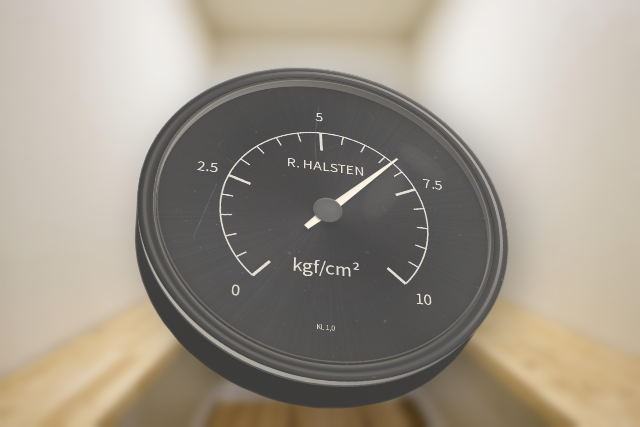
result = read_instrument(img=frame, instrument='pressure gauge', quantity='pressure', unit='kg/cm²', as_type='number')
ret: 6.75 kg/cm²
